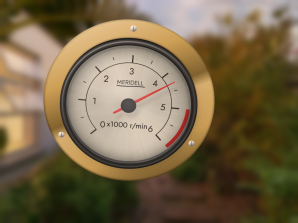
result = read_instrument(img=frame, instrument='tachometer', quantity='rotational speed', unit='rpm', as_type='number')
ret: 4250 rpm
